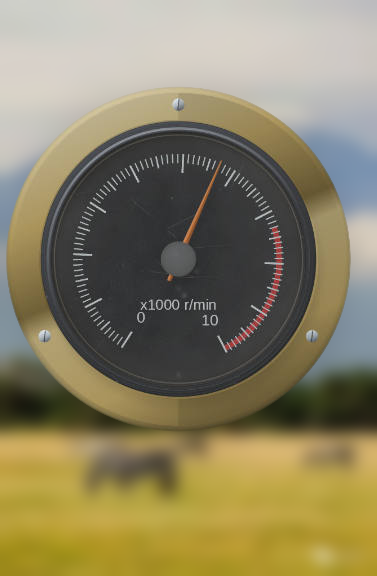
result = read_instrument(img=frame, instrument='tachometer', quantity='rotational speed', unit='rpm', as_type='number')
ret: 5700 rpm
